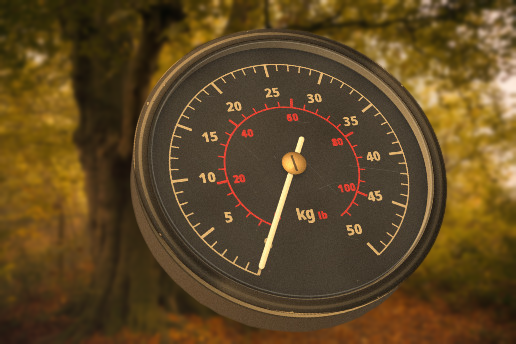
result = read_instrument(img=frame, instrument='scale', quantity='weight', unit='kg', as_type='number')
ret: 0 kg
